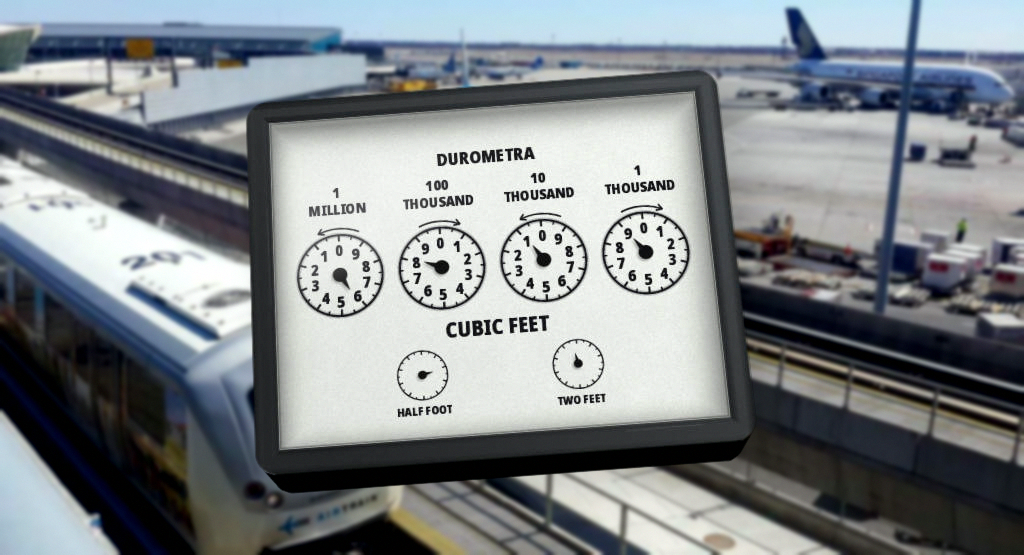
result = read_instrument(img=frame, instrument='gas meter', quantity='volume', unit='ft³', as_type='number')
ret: 580900 ft³
